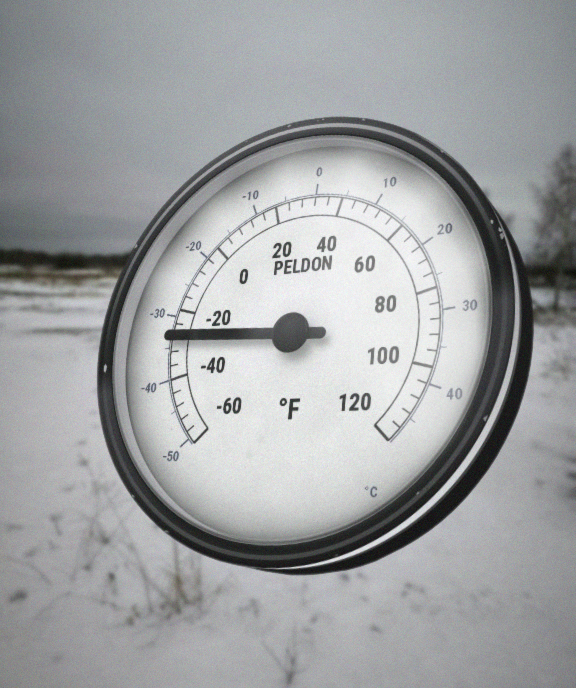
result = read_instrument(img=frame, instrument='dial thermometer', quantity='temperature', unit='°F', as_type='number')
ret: -28 °F
